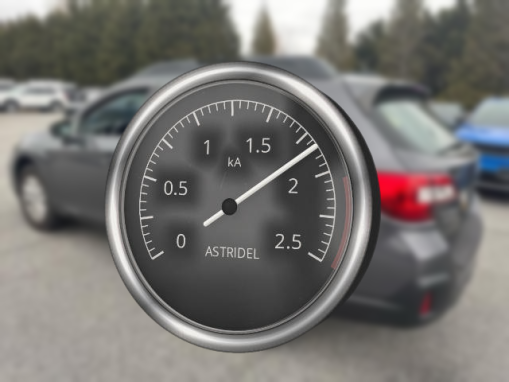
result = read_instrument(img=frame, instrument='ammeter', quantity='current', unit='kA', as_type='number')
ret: 1.85 kA
